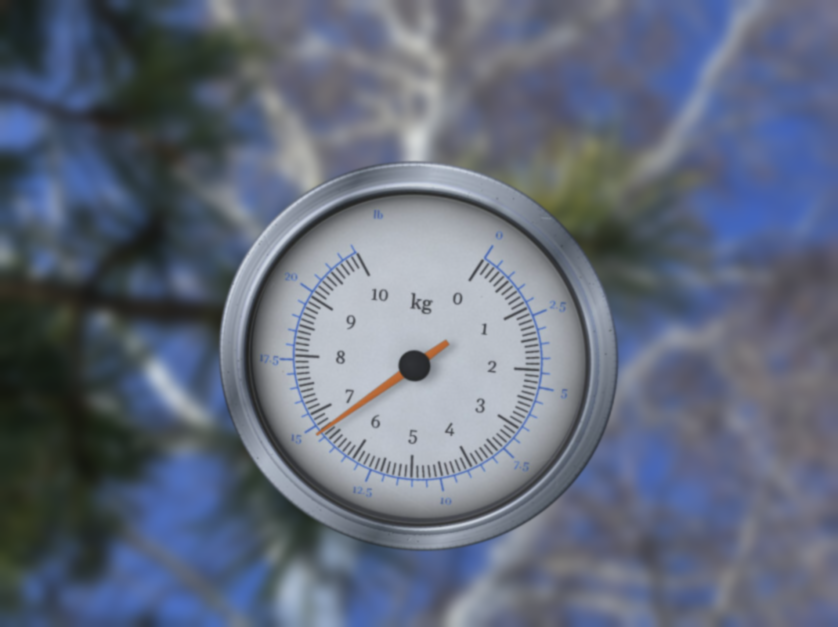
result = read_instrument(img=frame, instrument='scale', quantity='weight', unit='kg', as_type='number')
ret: 6.7 kg
